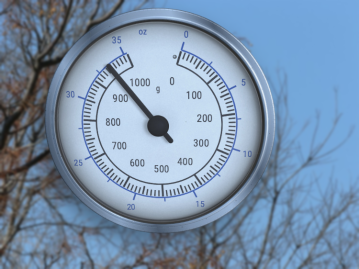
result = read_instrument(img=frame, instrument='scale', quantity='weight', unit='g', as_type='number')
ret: 950 g
